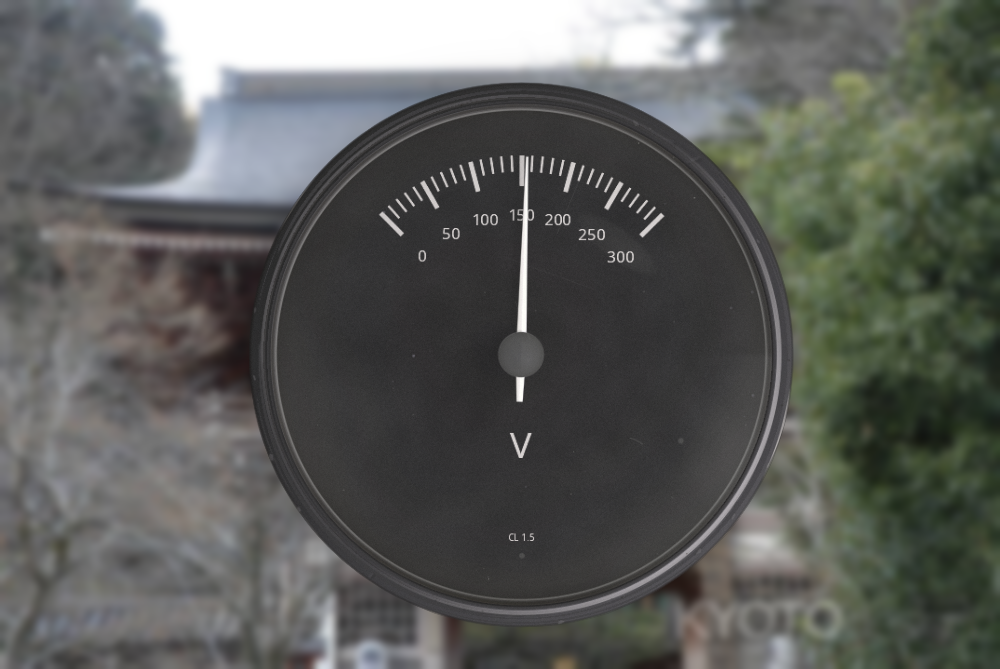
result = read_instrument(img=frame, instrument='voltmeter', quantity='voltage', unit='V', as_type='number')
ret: 155 V
